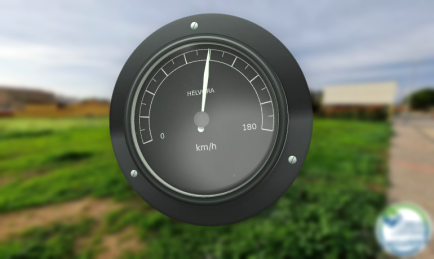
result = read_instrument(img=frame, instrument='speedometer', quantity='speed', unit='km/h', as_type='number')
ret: 100 km/h
